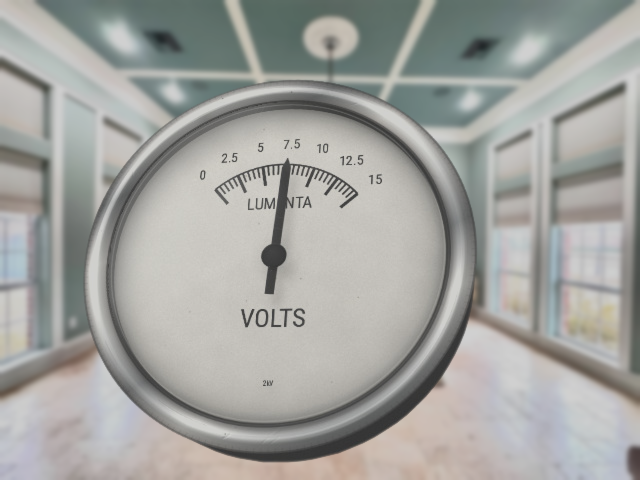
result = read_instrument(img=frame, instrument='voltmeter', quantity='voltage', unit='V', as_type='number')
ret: 7.5 V
